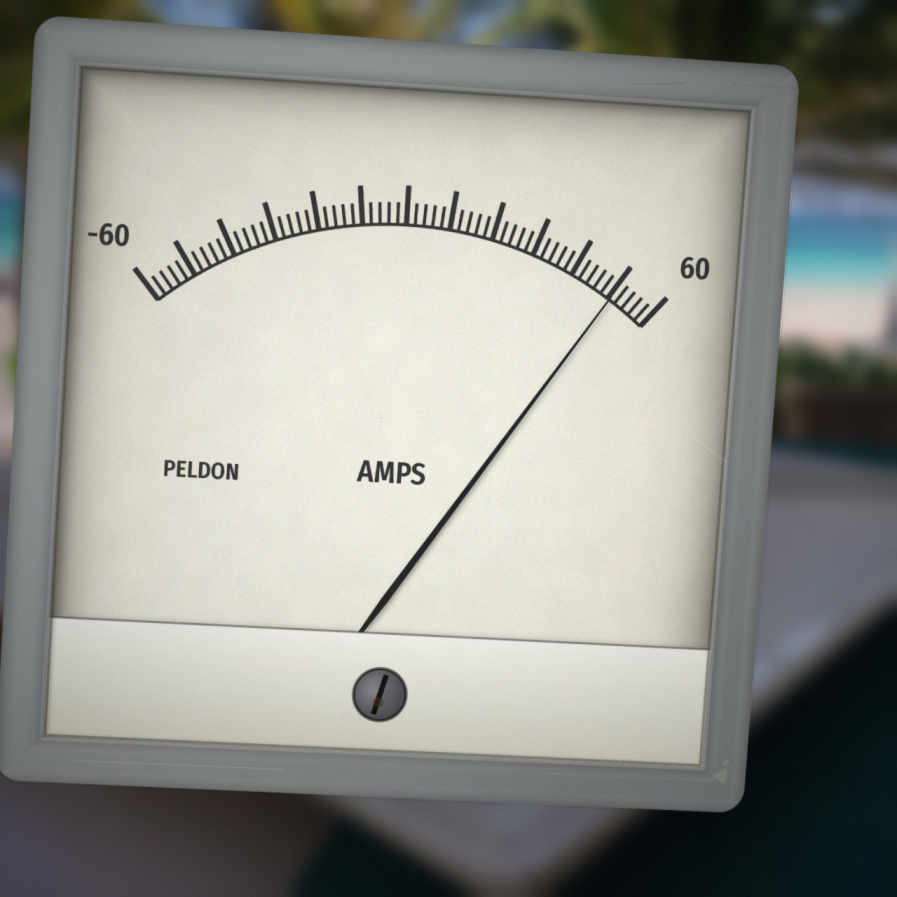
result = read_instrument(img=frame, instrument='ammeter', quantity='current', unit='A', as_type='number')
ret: 50 A
